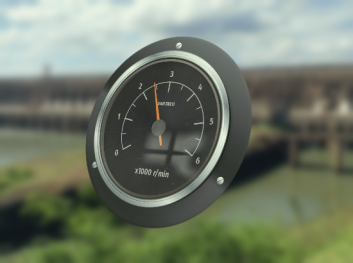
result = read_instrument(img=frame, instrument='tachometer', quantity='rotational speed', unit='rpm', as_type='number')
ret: 2500 rpm
